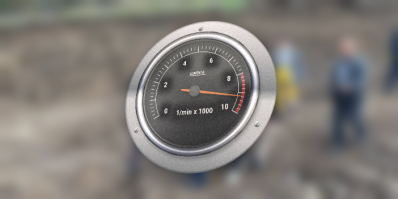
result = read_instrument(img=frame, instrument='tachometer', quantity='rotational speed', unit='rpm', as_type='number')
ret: 9200 rpm
